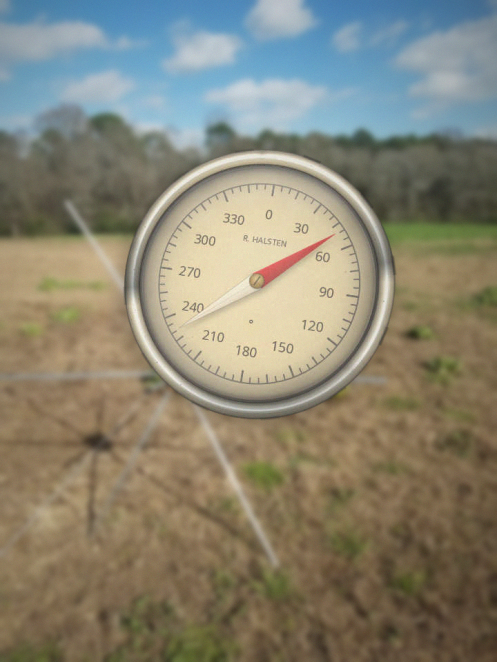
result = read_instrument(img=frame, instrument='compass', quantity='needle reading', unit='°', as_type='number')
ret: 50 °
